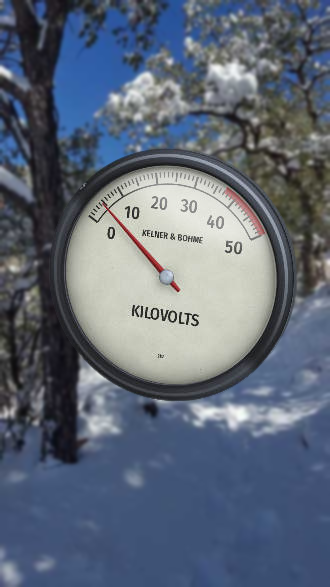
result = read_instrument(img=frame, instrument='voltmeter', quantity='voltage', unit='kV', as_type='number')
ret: 5 kV
